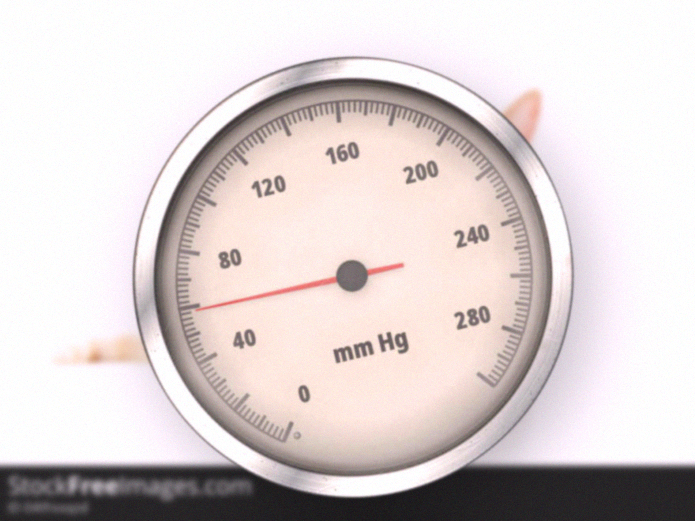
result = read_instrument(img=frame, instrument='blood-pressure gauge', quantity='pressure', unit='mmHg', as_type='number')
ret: 58 mmHg
